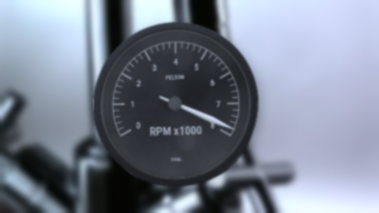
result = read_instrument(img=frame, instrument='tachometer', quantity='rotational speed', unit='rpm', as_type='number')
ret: 7800 rpm
